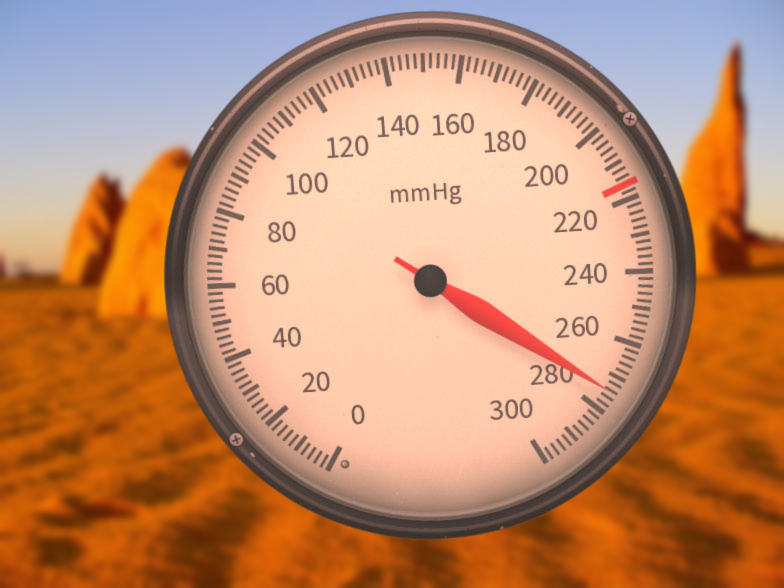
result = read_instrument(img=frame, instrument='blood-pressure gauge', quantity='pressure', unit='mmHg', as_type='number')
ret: 274 mmHg
